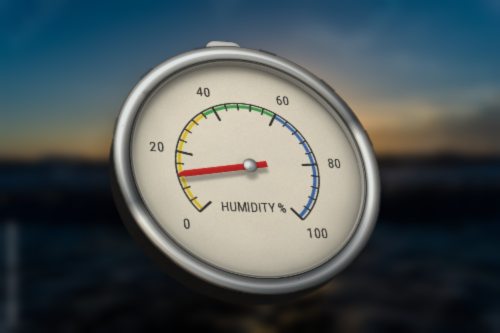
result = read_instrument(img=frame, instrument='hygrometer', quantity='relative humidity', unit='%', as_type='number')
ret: 12 %
